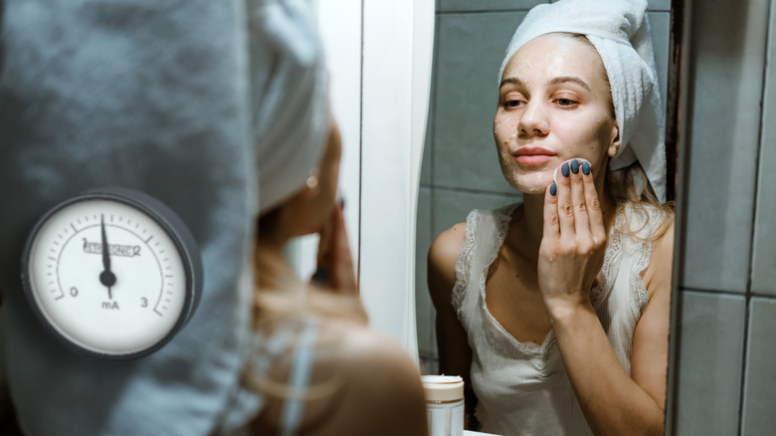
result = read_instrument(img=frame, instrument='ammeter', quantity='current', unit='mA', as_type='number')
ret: 1.4 mA
